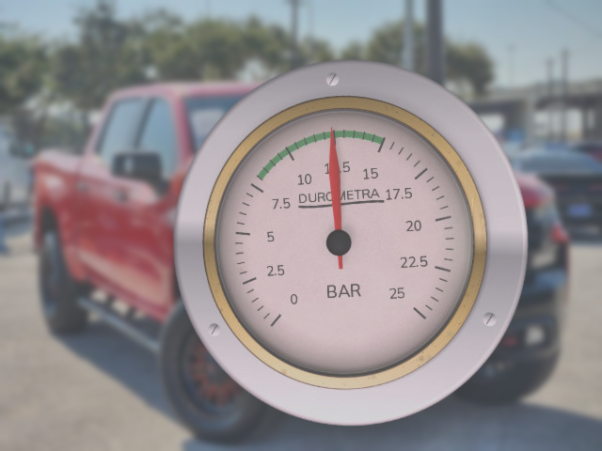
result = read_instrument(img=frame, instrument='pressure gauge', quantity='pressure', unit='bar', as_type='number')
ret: 12.5 bar
